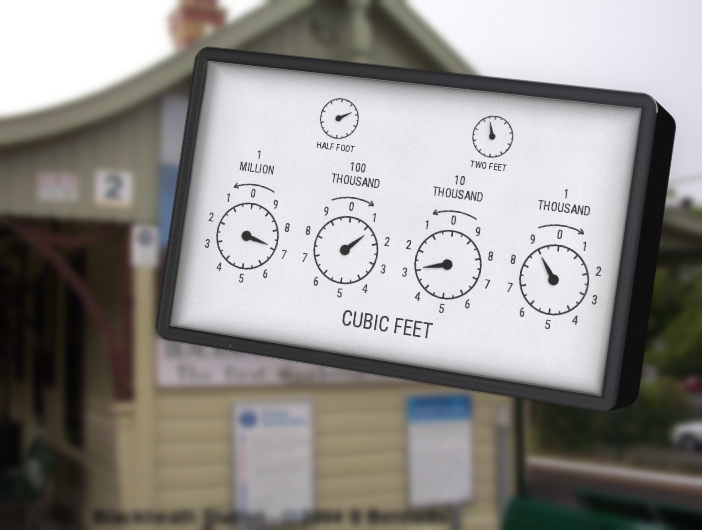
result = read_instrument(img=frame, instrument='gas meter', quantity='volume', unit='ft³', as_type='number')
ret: 712900 ft³
